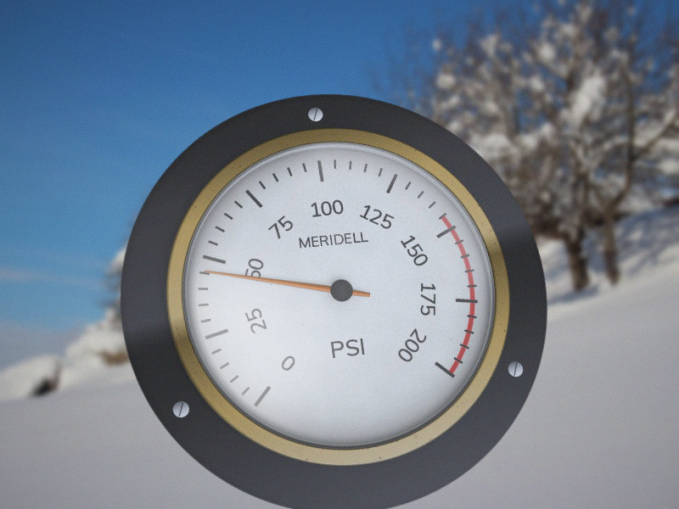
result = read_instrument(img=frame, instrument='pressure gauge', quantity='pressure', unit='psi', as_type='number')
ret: 45 psi
